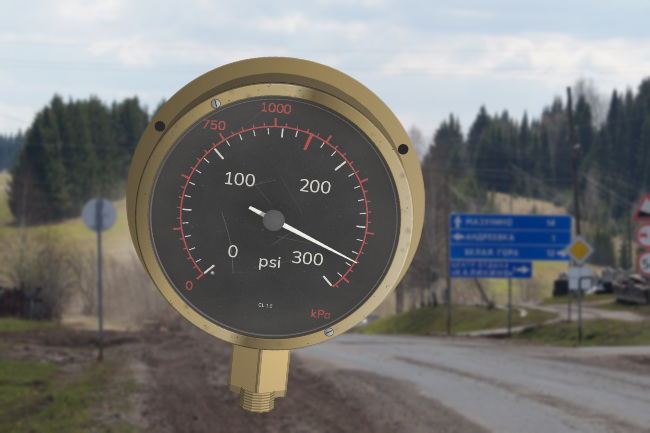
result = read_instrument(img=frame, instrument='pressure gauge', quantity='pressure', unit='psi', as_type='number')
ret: 275 psi
